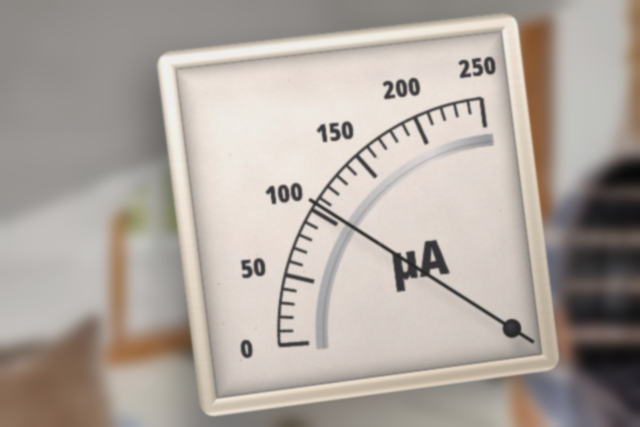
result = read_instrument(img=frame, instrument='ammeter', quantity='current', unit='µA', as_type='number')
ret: 105 µA
